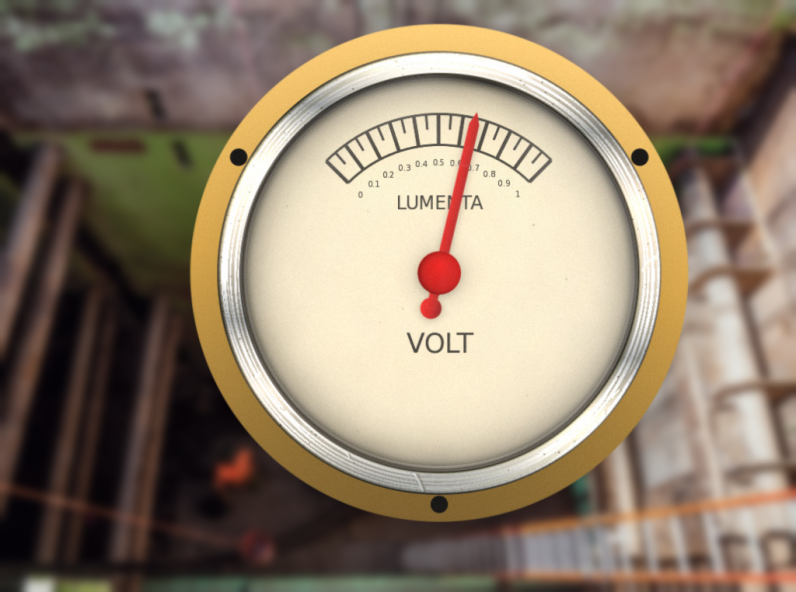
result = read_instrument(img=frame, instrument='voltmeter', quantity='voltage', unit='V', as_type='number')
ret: 0.65 V
